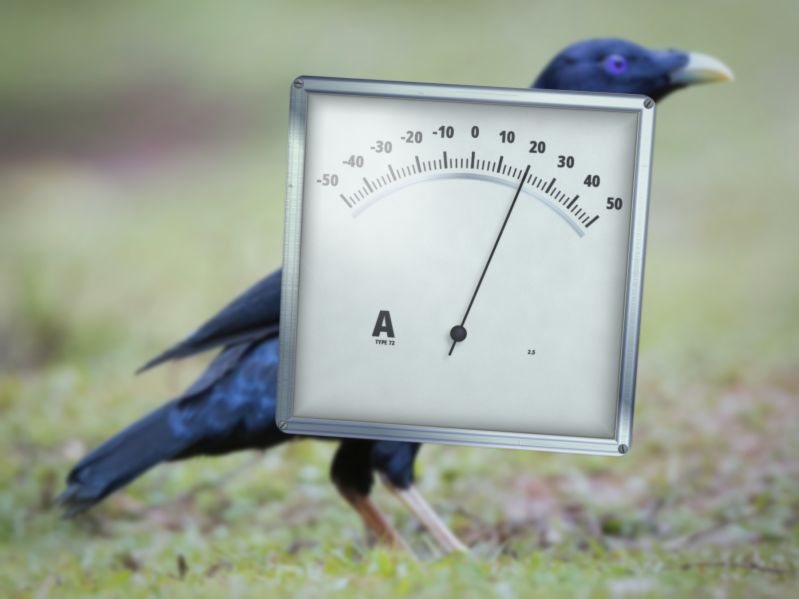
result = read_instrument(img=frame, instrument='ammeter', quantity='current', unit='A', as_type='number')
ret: 20 A
